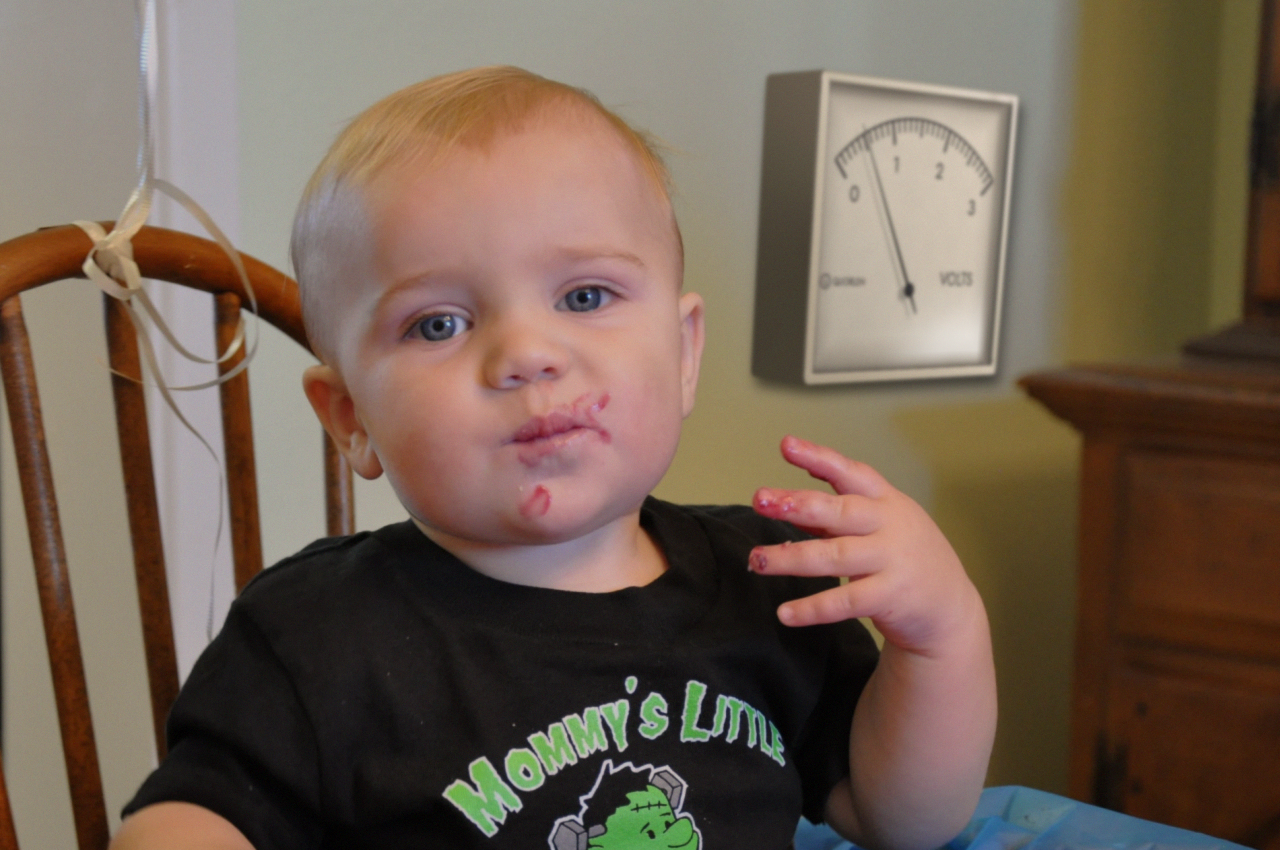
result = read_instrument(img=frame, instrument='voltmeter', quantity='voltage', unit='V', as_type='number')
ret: 0.5 V
